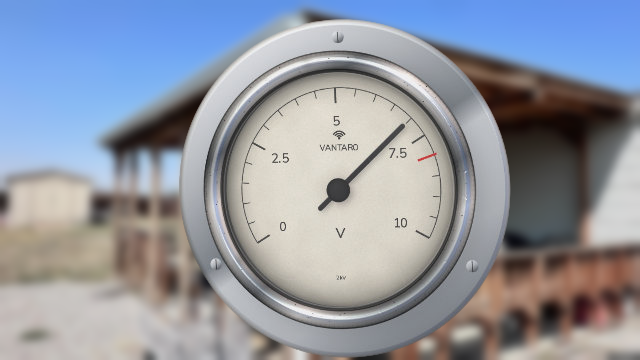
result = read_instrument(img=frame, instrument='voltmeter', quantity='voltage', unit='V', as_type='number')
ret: 7 V
